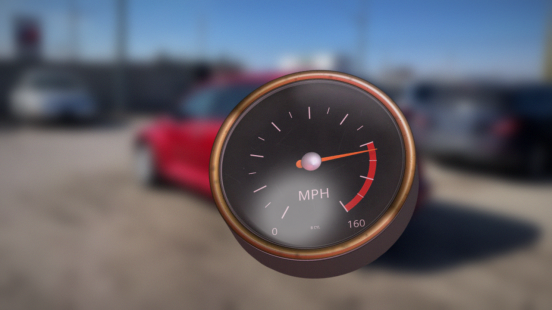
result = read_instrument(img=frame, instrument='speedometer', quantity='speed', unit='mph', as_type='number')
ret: 125 mph
